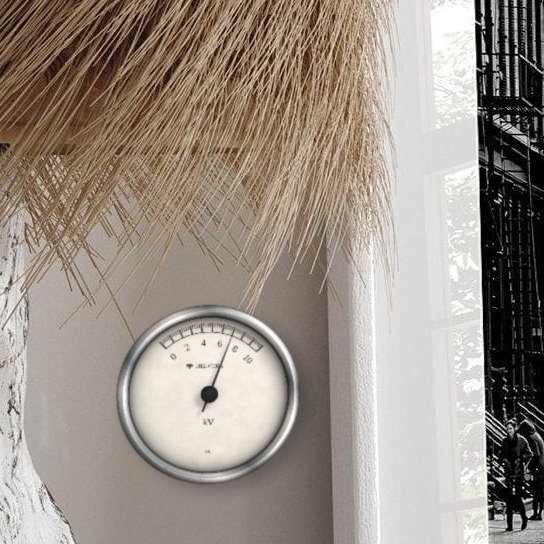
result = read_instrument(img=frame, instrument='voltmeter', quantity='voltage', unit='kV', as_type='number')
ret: 7 kV
